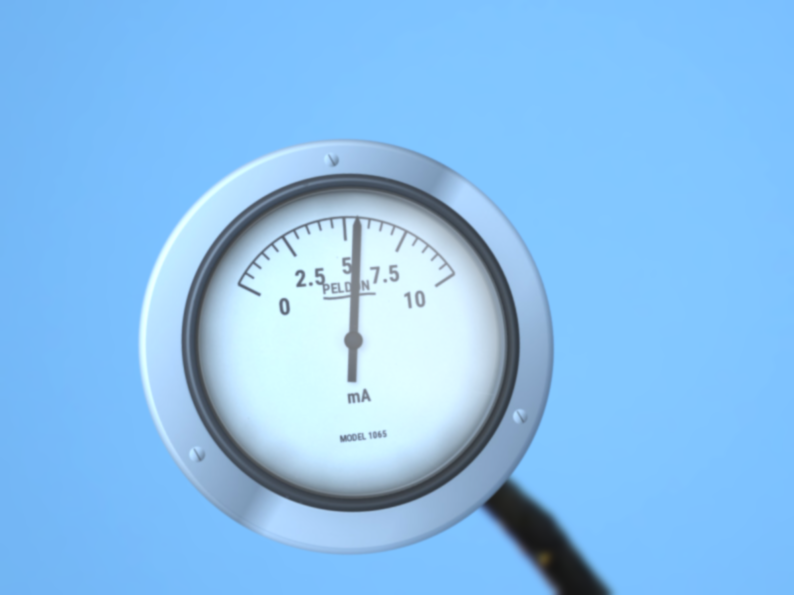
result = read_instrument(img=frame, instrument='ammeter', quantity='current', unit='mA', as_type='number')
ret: 5.5 mA
